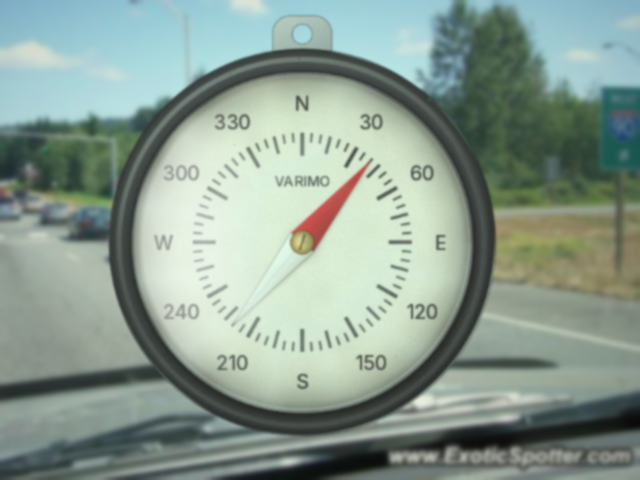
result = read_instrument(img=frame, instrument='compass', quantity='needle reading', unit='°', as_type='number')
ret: 40 °
